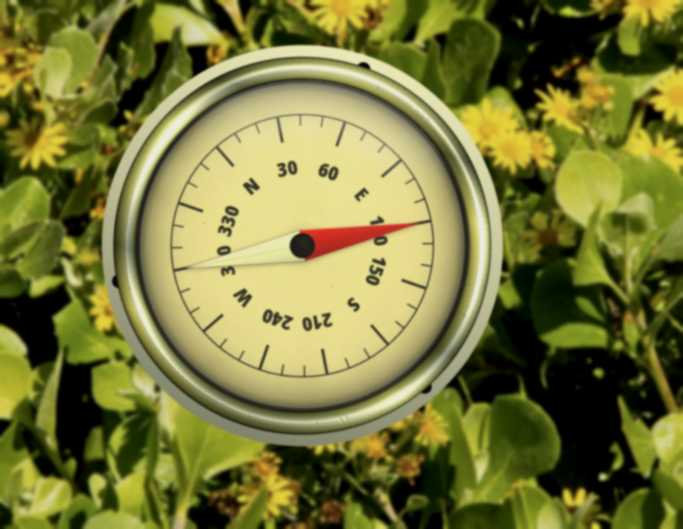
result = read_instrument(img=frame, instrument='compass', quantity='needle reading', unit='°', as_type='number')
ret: 120 °
